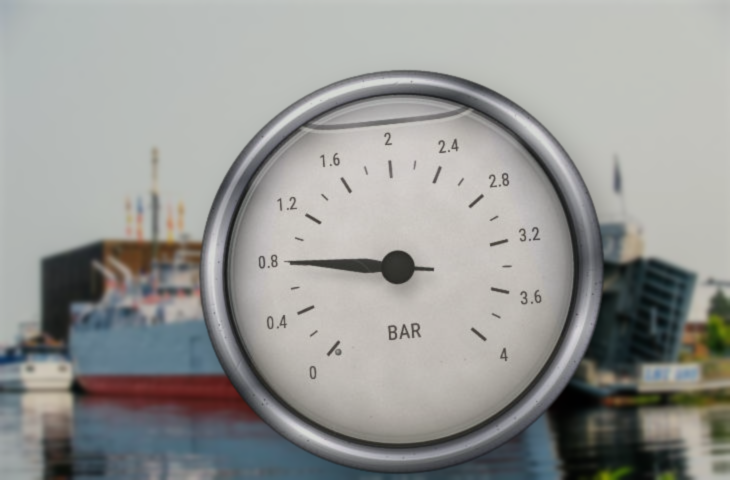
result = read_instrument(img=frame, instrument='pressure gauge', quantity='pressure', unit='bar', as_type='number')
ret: 0.8 bar
